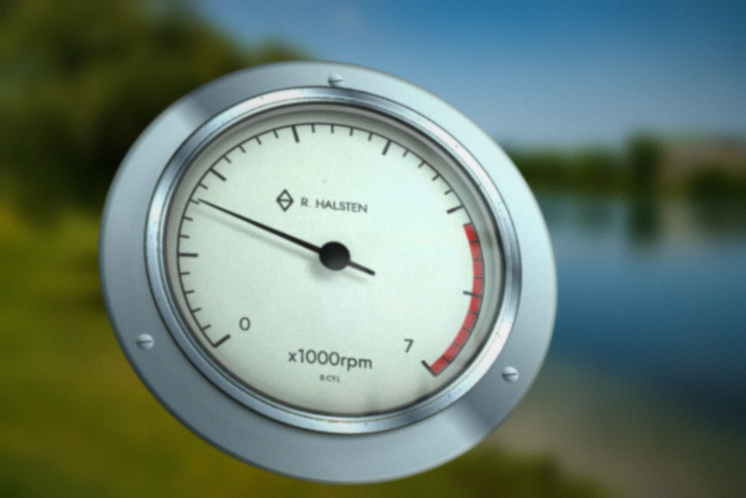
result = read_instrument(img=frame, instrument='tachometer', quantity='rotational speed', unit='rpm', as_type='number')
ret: 1600 rpm
